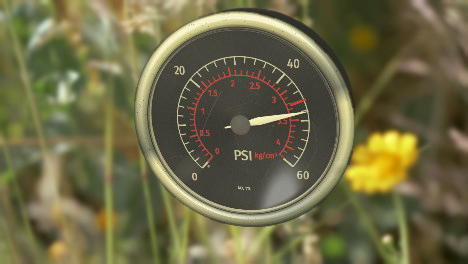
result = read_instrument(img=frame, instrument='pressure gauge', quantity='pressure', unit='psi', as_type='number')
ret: 48 psi
